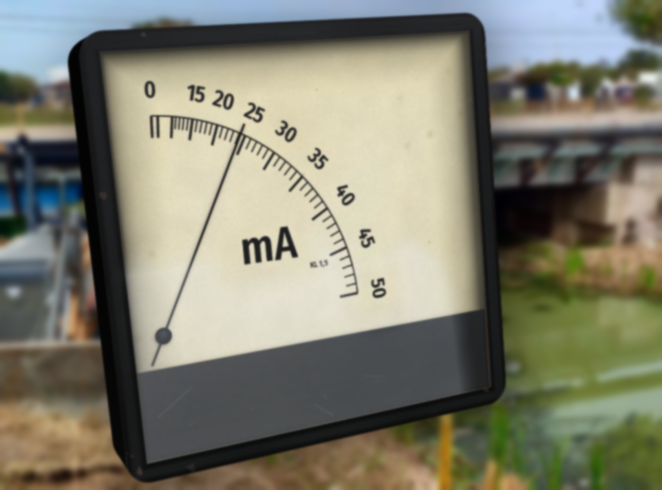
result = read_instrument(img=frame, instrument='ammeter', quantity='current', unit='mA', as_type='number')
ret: 24 mA
